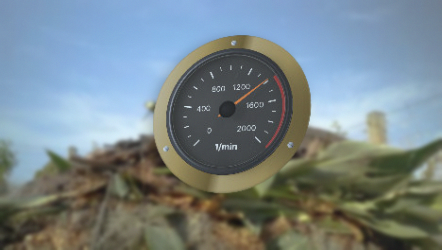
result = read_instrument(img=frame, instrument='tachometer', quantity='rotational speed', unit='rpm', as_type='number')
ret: 1400 rpm
